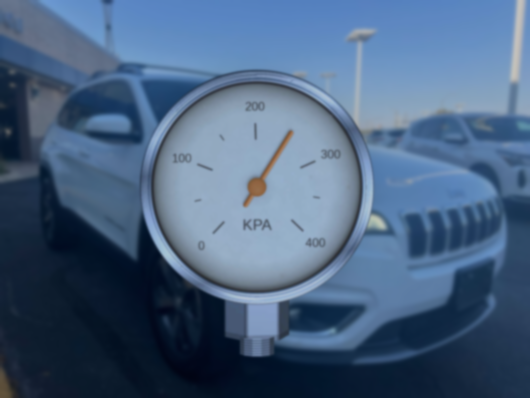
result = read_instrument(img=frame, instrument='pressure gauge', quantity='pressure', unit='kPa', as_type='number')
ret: 250 kPa
